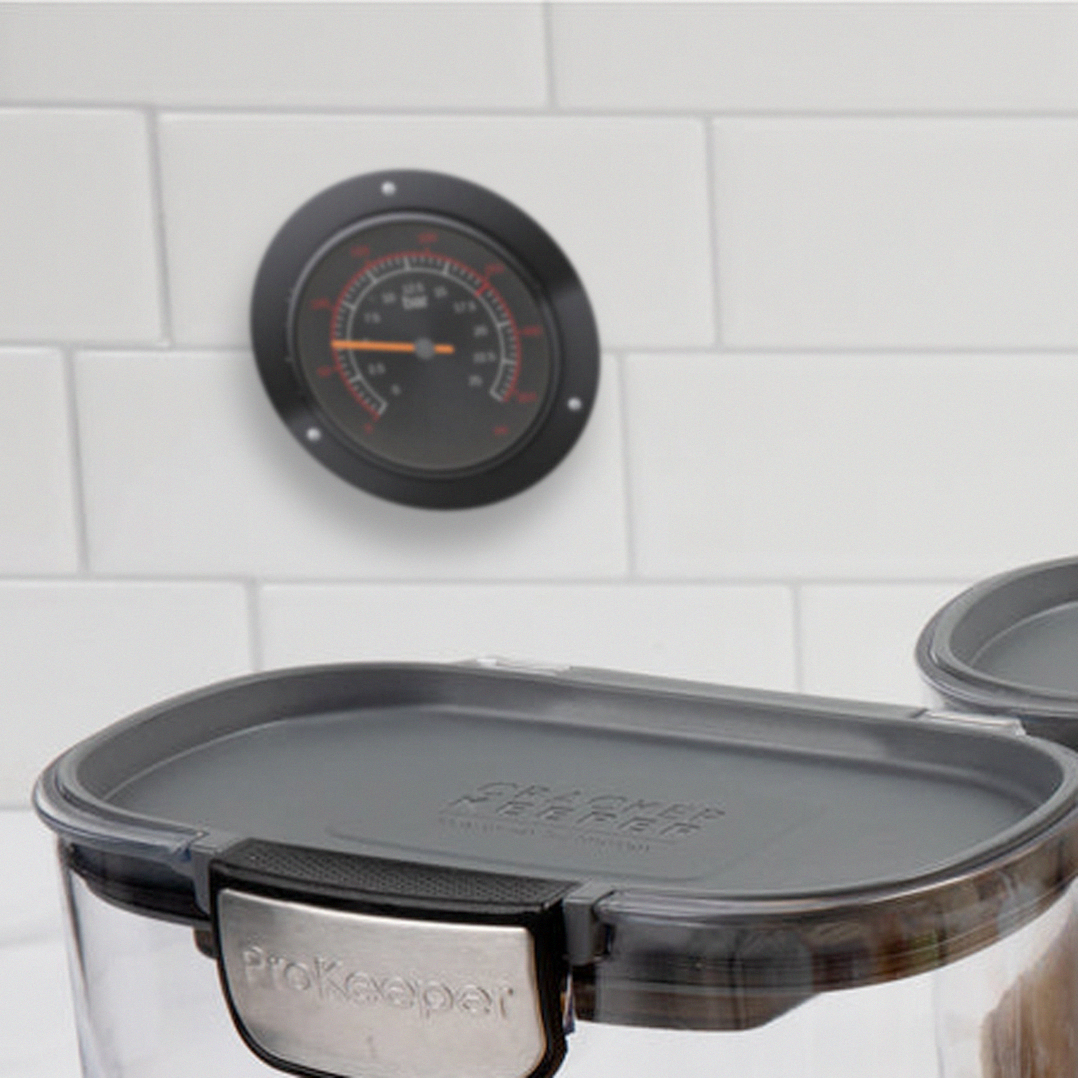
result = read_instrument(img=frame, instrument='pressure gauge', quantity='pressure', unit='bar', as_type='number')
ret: 5 bar
